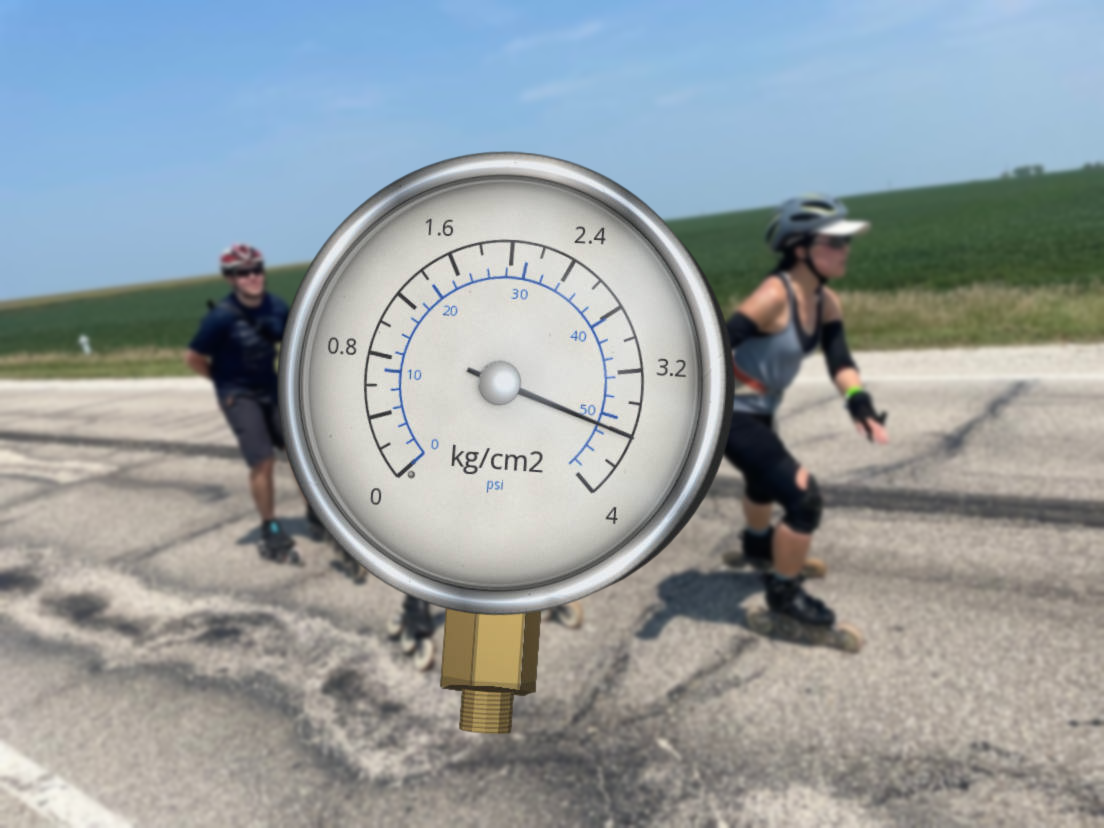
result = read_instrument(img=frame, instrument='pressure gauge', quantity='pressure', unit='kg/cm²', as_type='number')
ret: 3.6 kg/cm²
